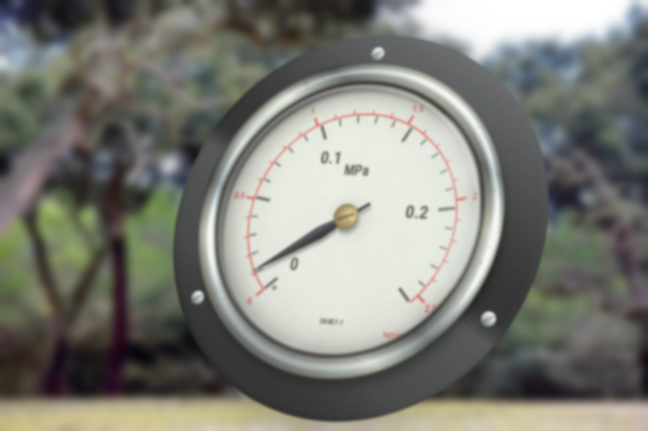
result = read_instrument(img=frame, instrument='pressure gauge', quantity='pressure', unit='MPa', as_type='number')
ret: 0.01 MPa
